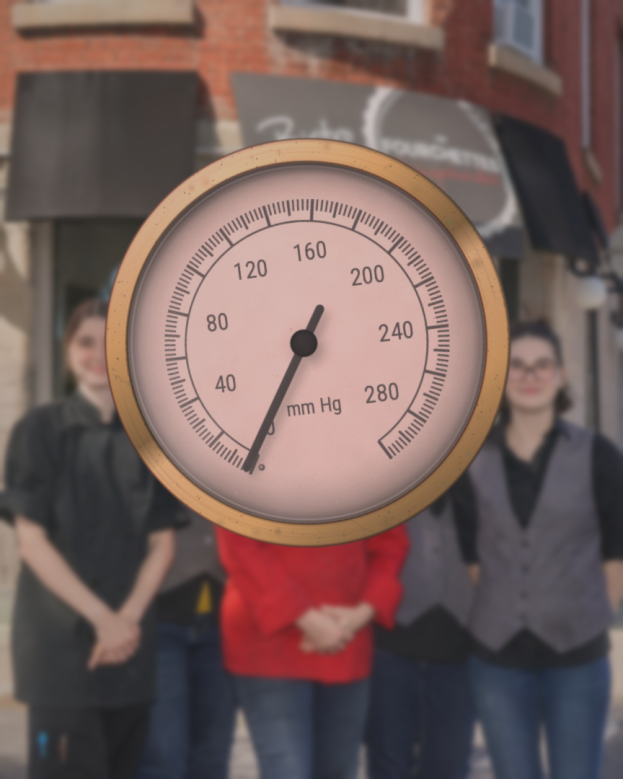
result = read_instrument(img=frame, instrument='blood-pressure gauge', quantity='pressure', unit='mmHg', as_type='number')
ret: 2 mmHg
